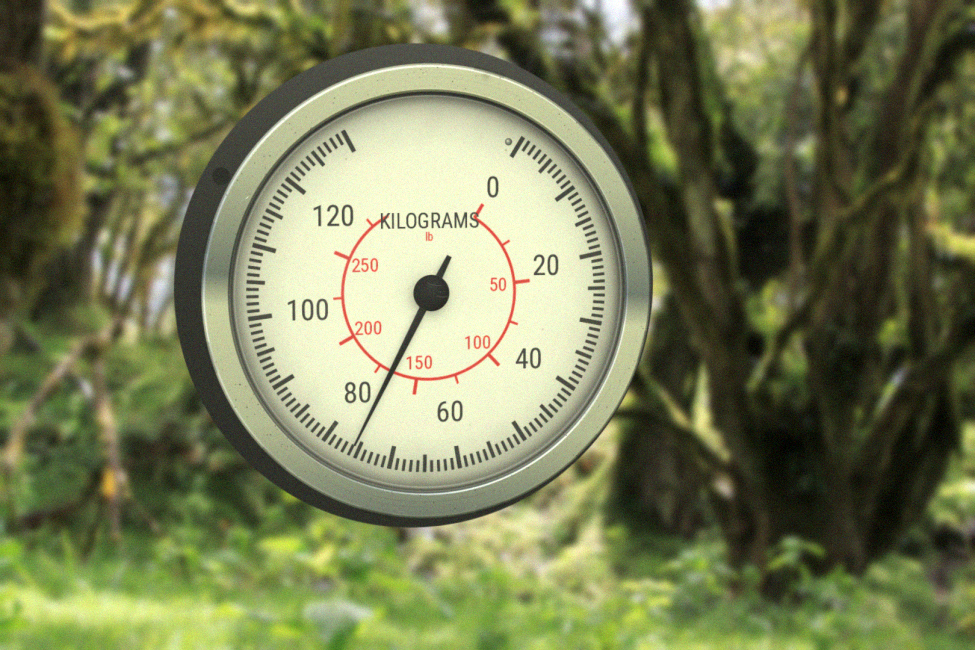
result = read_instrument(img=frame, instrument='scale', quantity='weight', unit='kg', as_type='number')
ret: 76 kg
